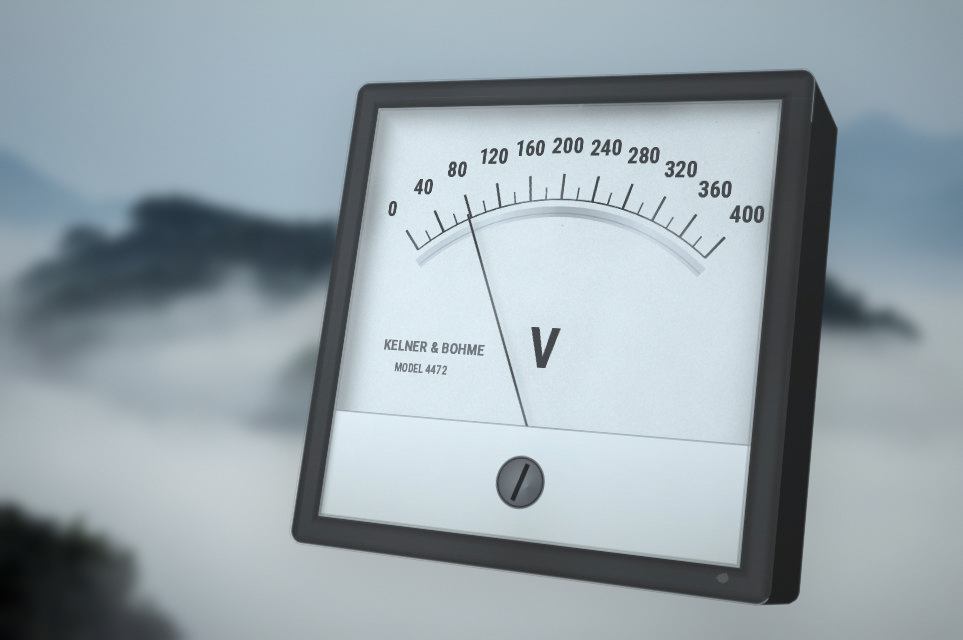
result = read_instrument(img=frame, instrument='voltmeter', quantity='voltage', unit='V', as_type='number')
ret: 80 V
